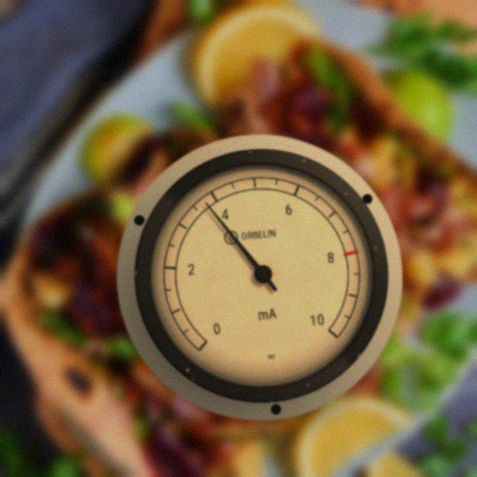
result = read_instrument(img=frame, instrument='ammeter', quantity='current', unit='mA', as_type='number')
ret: 3.75 mA
